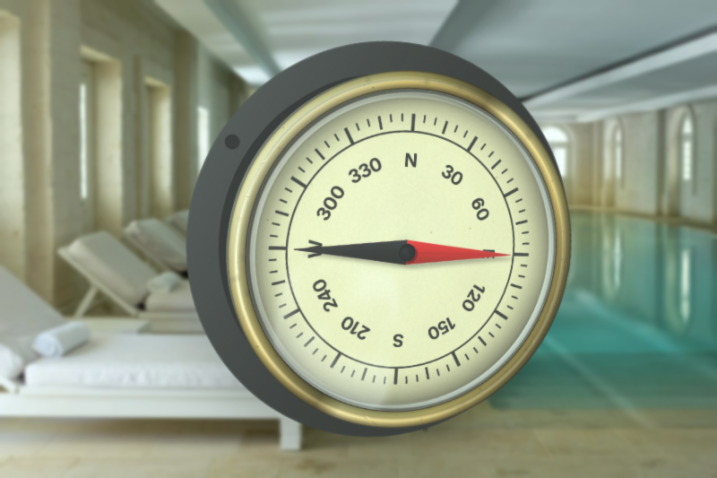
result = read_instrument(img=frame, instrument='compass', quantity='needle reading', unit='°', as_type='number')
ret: 90 °
